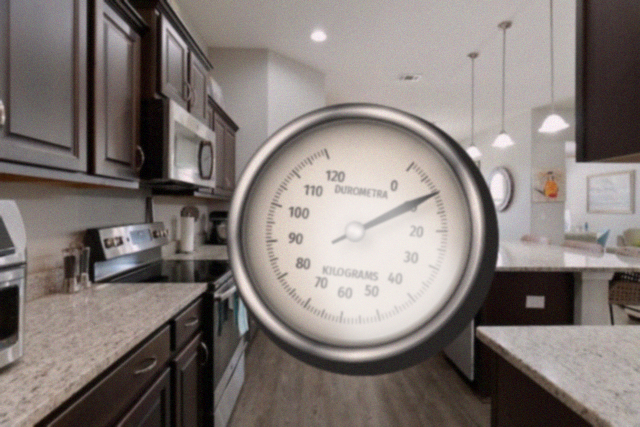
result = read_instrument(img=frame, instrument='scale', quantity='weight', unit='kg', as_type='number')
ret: 10 kg
